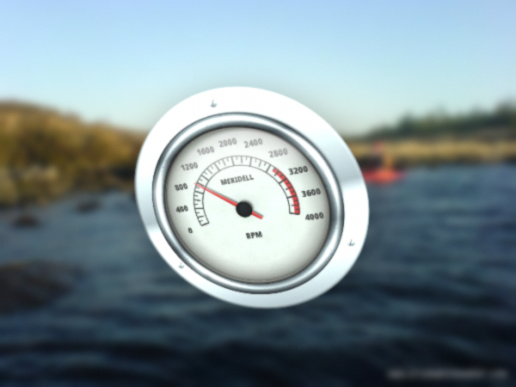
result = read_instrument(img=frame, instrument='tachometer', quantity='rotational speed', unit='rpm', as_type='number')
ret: 1000 rpm
